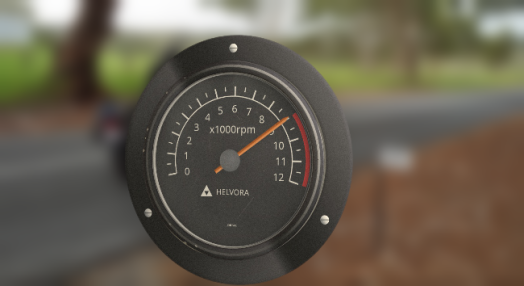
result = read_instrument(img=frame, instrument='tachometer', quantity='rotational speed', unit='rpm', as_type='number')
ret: 9000 rpm
